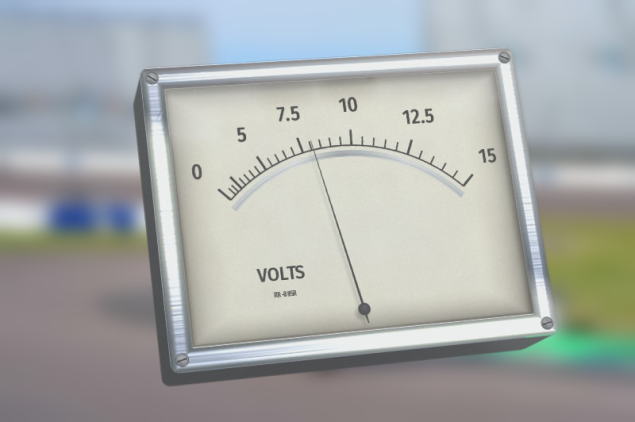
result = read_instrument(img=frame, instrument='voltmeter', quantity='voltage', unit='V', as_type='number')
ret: 8 V
